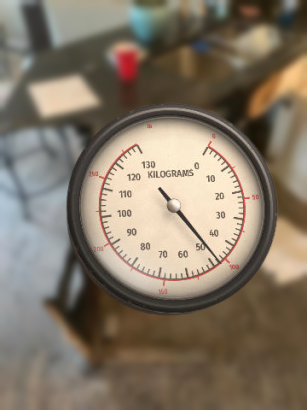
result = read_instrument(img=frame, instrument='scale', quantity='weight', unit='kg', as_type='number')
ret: 48 kg
